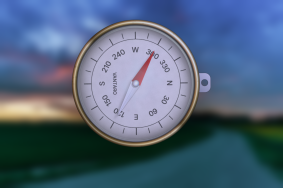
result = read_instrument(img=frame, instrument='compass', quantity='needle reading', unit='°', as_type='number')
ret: 300 °
